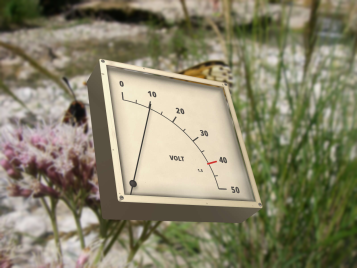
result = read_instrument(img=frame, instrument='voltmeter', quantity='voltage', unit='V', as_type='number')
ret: 10 V
